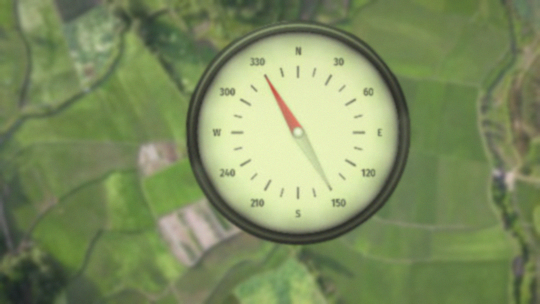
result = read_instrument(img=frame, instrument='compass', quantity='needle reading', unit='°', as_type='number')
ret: 330 °
